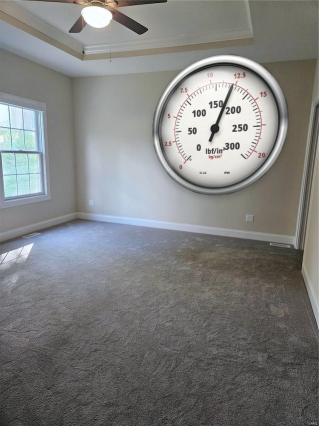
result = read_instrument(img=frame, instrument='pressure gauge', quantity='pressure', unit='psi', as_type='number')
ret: 175 psi
